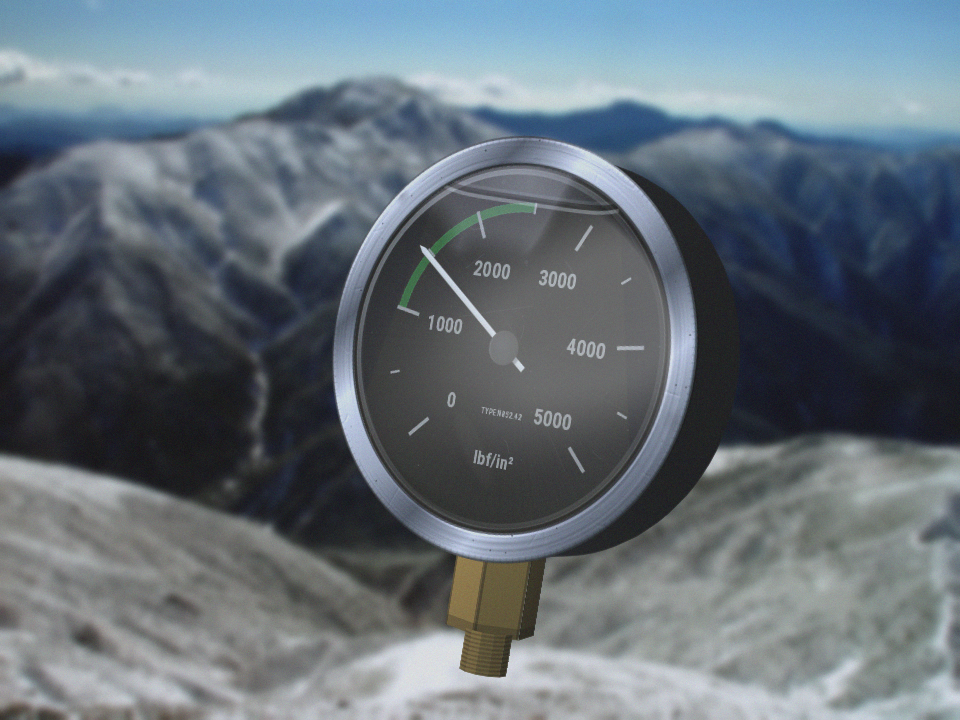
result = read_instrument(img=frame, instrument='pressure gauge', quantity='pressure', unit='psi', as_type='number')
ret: 1500 psi
